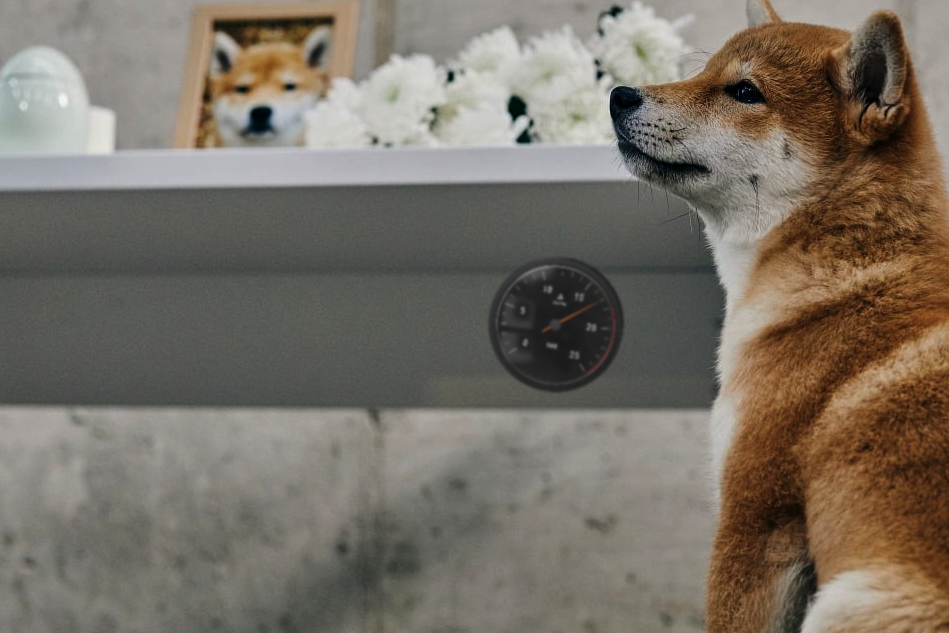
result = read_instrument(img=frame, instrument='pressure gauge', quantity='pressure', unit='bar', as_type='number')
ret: 17 bar
